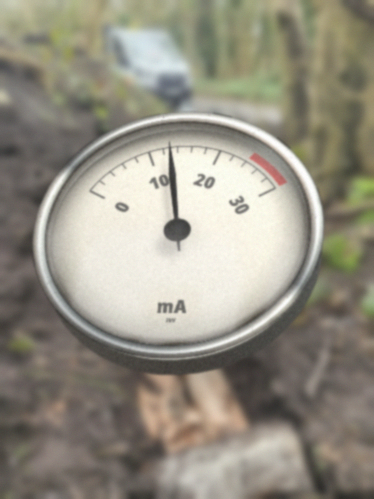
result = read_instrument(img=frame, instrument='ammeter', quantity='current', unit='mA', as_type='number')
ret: 13 mA
